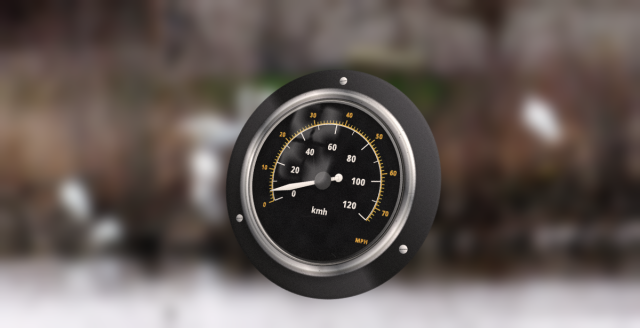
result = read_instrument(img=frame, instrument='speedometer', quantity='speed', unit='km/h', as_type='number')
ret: 5 km/h
